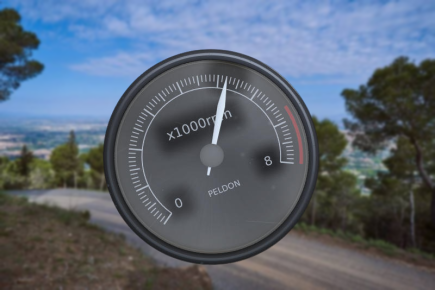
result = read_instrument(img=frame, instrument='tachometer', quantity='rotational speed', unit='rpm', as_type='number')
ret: 5200 rpm
